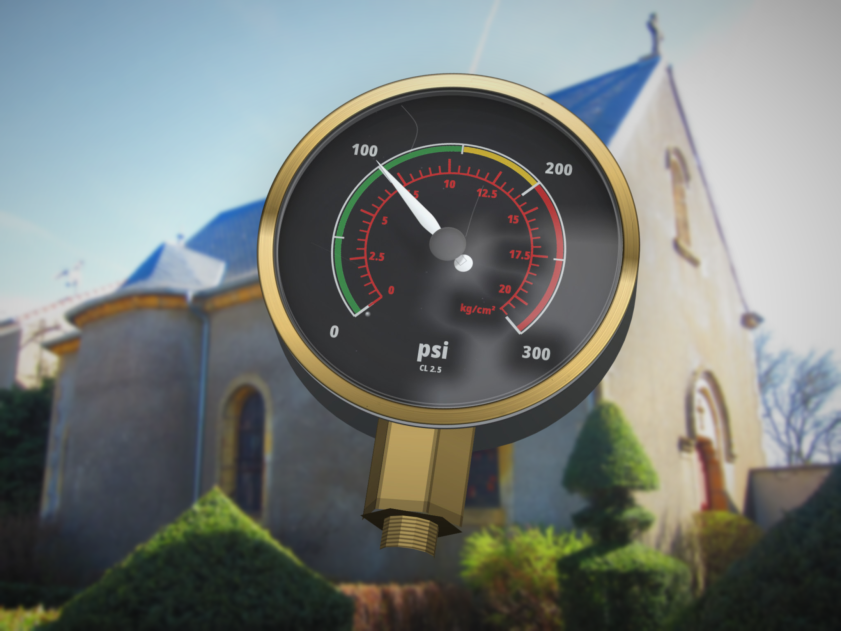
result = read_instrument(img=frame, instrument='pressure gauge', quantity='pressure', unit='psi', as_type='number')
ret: 100 psi
